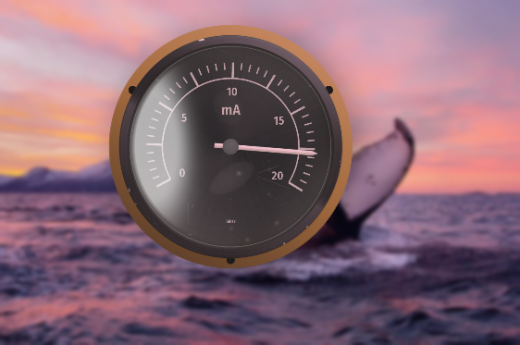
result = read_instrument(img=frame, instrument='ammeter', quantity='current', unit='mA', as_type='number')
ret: 17.75 mA
